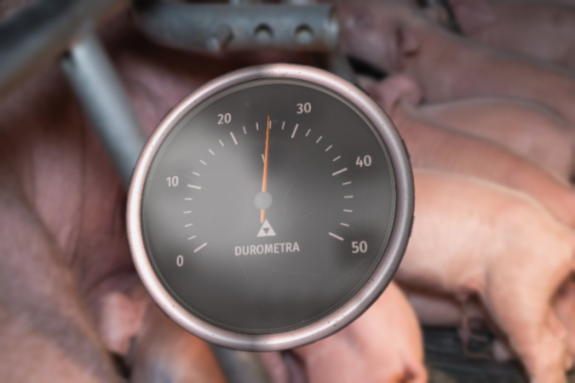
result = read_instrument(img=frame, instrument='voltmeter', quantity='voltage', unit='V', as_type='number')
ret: 26 V
